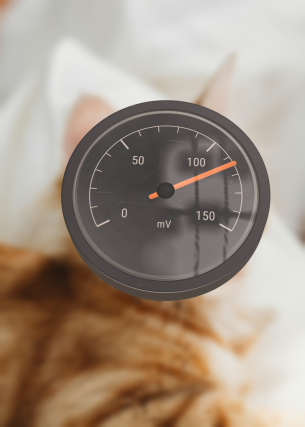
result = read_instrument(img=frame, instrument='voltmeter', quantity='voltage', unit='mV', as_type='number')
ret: 115 mV
